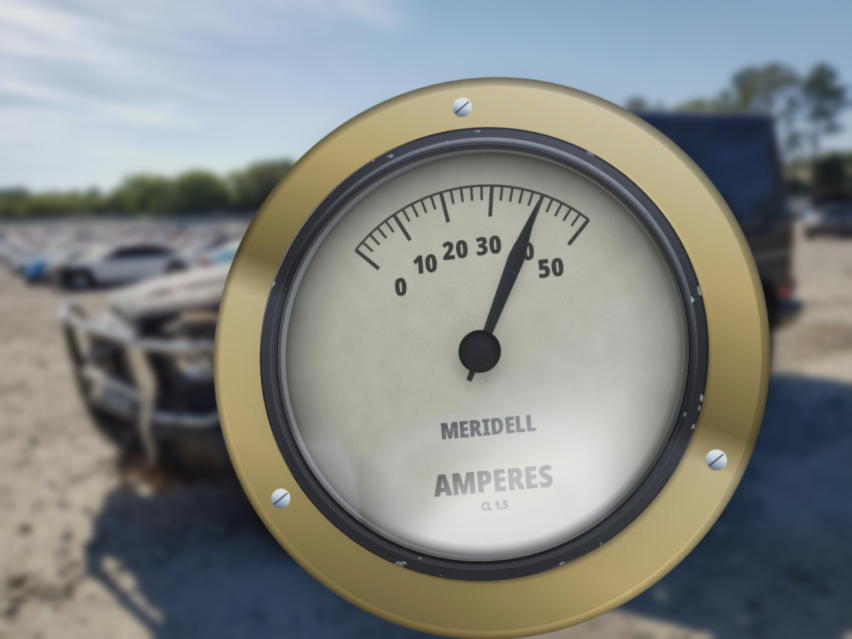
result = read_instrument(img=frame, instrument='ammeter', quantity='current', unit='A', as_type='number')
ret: 40 A
